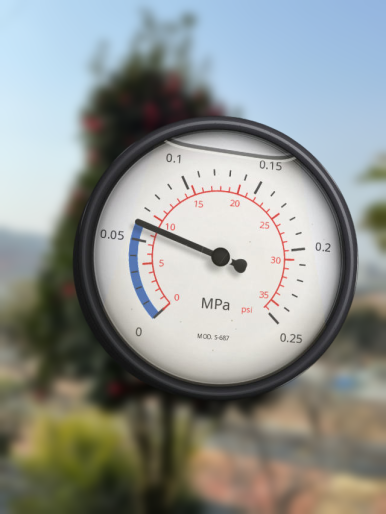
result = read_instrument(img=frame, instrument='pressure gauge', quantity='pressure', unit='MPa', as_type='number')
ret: 0.06 MPa
